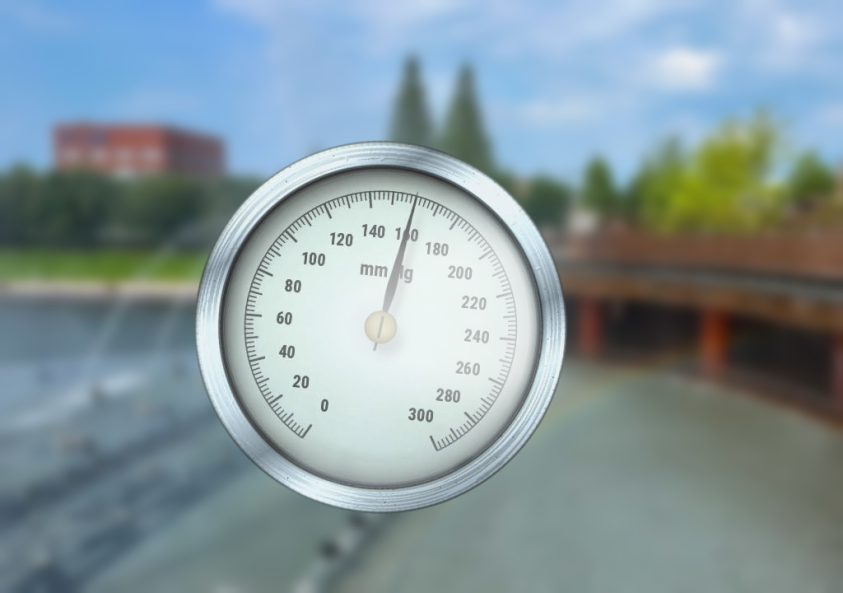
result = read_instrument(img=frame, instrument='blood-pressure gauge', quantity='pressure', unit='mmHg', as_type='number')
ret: 160 mmHg
